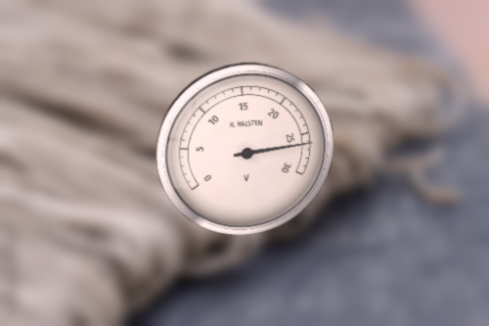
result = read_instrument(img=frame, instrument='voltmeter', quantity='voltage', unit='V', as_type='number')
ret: 26 V
